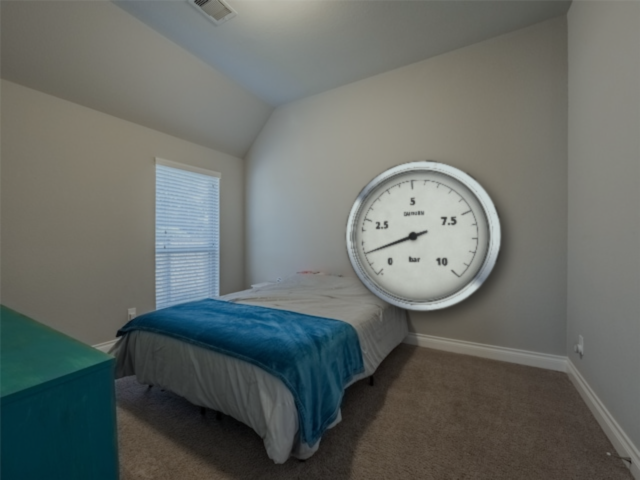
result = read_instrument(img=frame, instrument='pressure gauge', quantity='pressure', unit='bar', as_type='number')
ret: 1 bar
